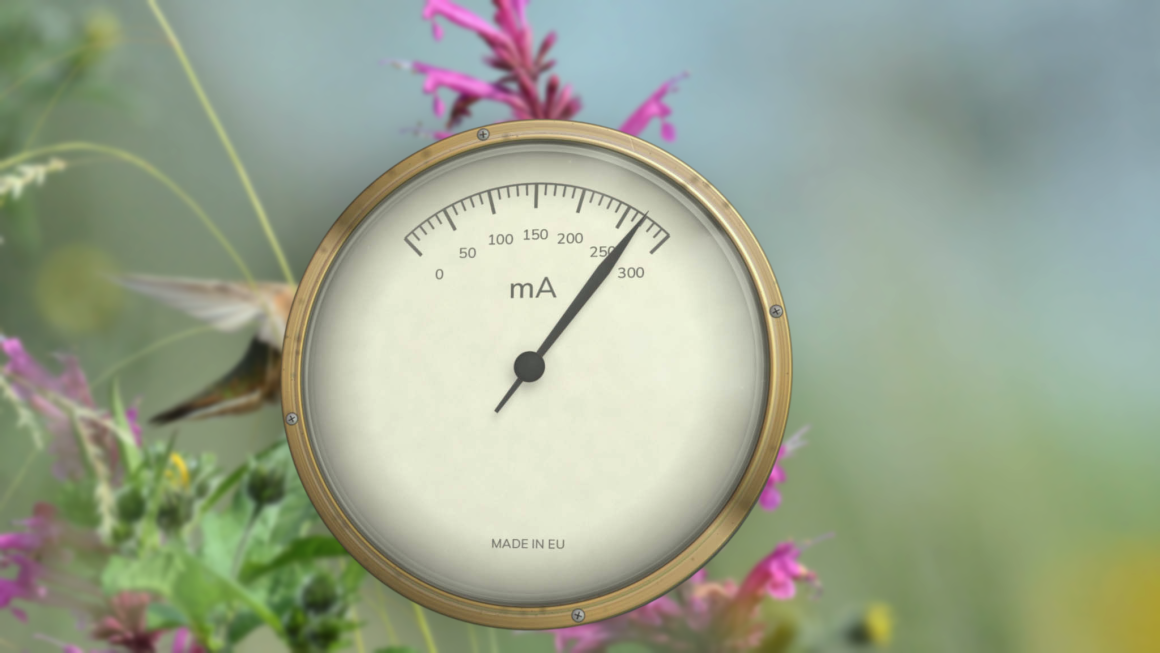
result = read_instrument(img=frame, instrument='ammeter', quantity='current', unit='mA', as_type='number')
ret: 270 mA
